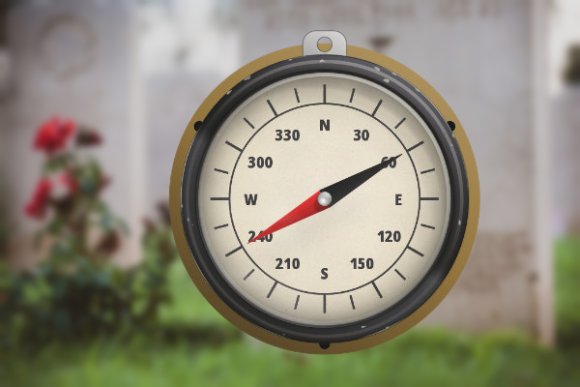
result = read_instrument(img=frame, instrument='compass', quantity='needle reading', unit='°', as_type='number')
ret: 240 °
